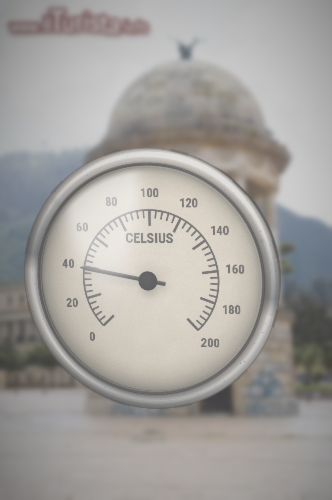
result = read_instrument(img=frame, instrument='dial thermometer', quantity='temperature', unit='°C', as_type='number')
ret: 40 °C
